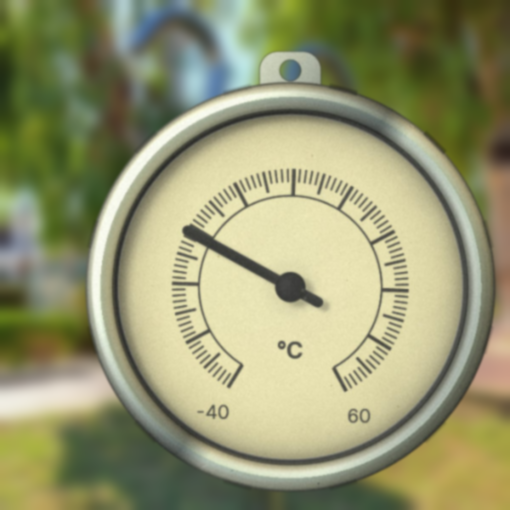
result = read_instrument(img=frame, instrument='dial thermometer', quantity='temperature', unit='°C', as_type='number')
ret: -11 °C
